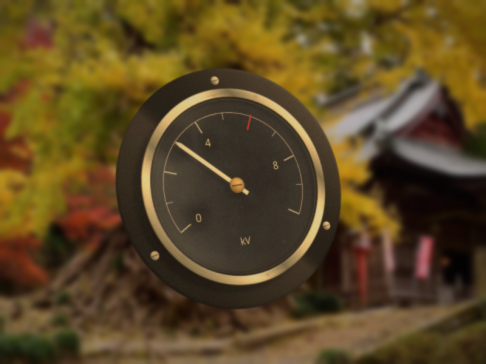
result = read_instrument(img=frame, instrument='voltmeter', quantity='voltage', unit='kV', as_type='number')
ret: 3 kV
